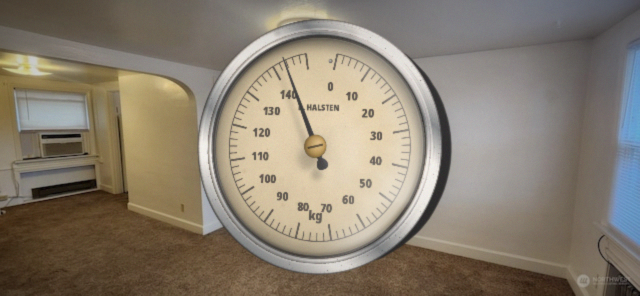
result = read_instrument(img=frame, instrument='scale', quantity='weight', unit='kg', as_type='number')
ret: 144 kg
